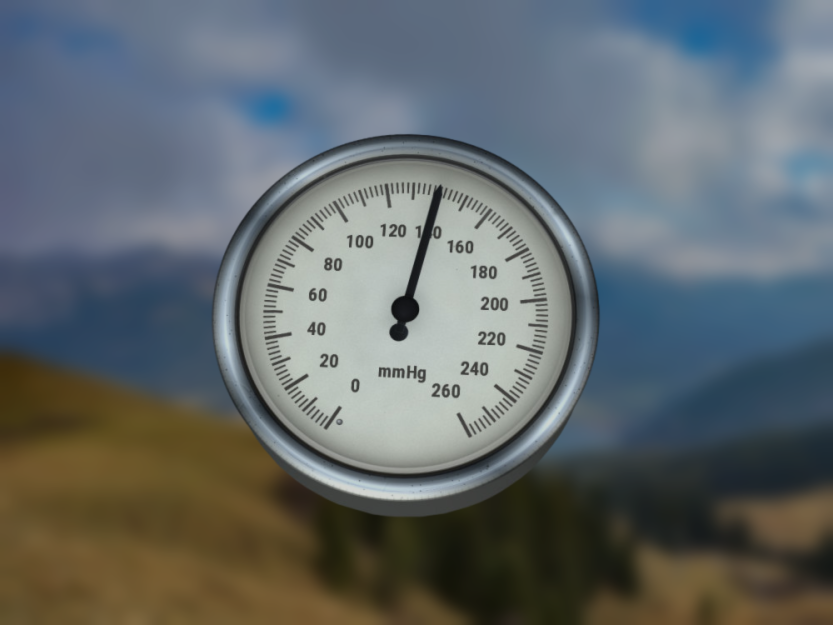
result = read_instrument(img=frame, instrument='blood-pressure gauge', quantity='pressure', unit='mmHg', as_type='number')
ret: 140 mmHg
